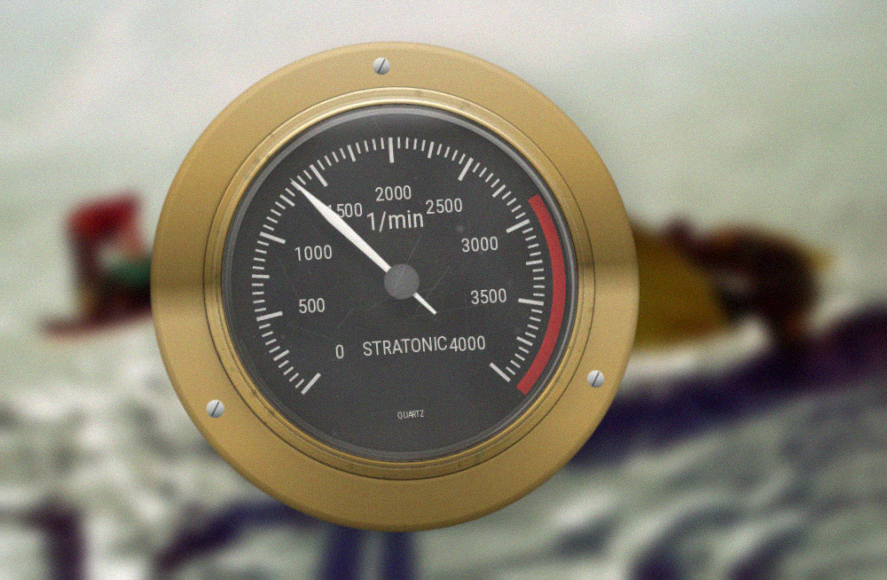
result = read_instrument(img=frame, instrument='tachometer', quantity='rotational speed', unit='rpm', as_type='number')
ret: 1350 rpm
